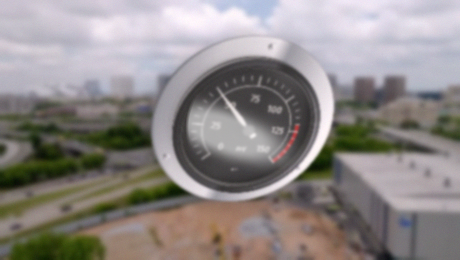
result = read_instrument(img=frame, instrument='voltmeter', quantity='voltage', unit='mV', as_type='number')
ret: 50 mV
